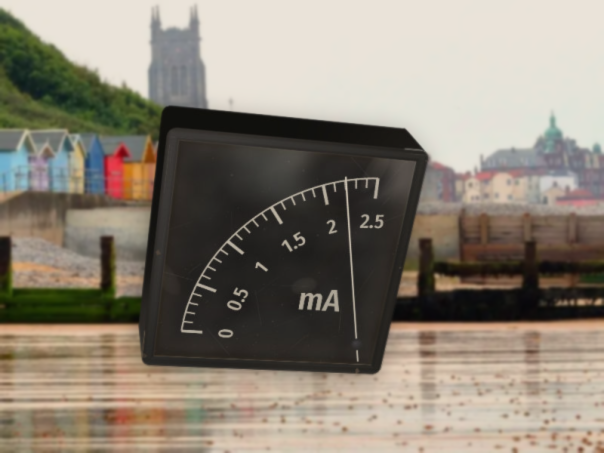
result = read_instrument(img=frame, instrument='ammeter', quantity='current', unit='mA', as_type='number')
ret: 2.2 mA
